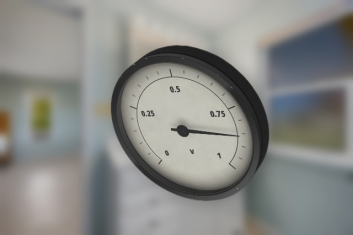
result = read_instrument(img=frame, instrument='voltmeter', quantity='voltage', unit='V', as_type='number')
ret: 0.85 V
